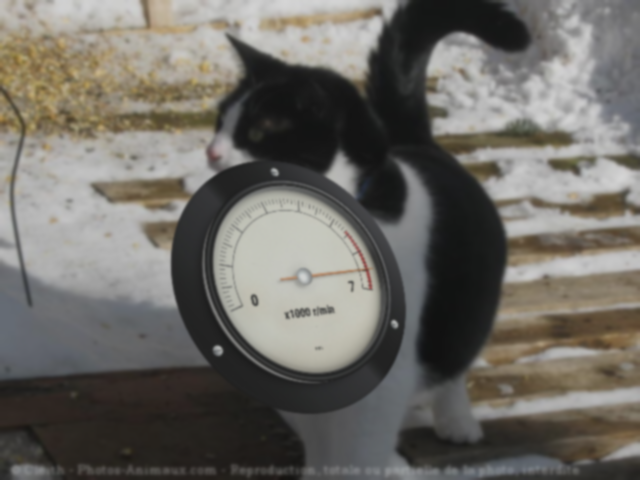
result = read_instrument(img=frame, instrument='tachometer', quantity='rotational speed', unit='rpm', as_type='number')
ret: 6500 rpm
